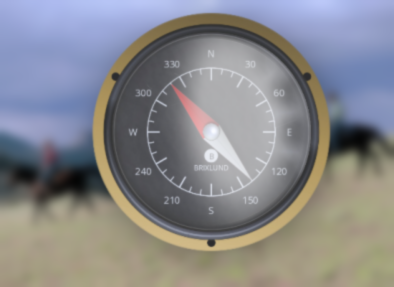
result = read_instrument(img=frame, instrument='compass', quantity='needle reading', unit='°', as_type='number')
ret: 320 °
